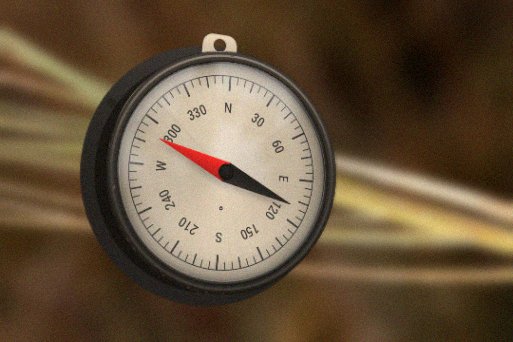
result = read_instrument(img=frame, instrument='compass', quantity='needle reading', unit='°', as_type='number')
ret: 290 °
